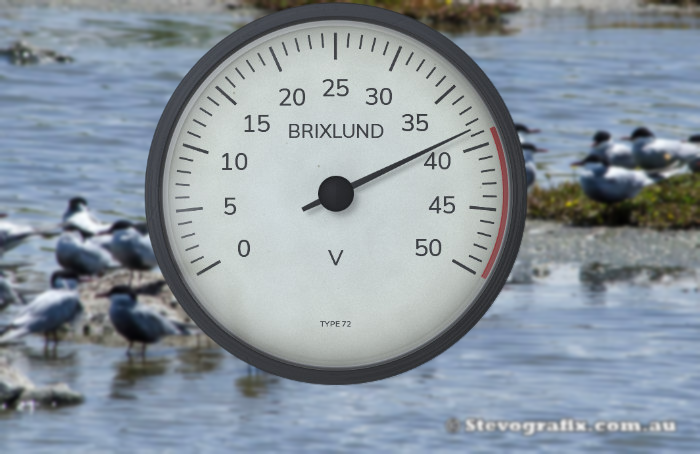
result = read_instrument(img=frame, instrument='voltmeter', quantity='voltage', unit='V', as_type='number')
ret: 38.5 V
